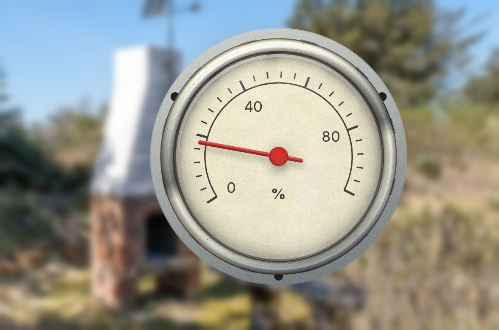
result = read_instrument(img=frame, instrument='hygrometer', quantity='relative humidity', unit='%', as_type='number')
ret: 18 %
